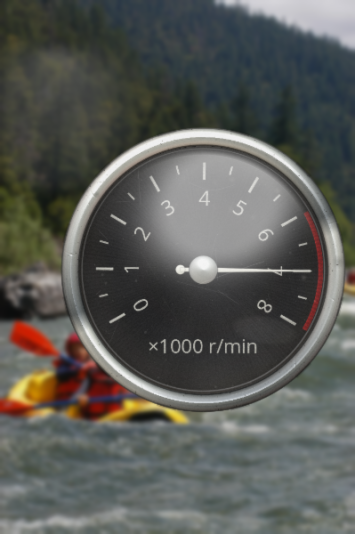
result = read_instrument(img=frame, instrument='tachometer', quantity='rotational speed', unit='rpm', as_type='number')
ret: 7000 rpm
